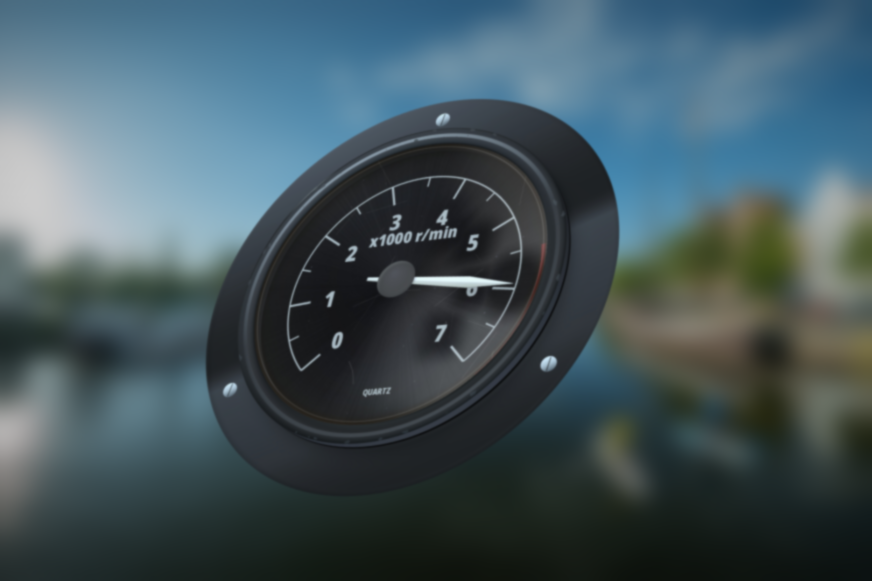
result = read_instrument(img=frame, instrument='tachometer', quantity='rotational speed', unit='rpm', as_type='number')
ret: 6000 rpm
